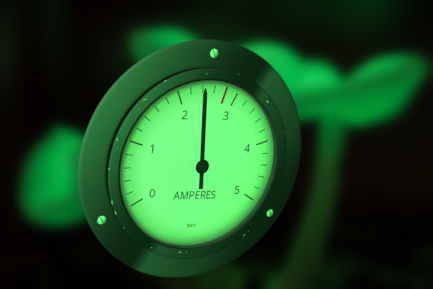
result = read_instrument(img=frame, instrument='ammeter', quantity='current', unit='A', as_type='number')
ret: 2.4 A
